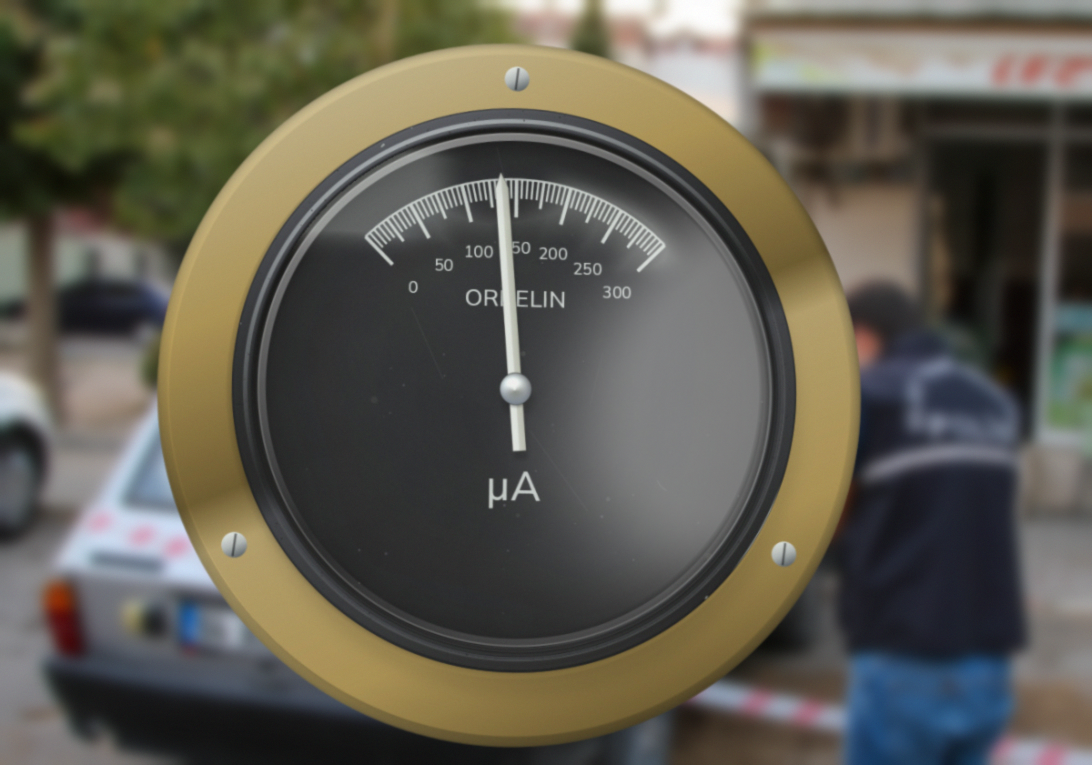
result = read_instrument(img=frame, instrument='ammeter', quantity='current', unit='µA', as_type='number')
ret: 135 µA
